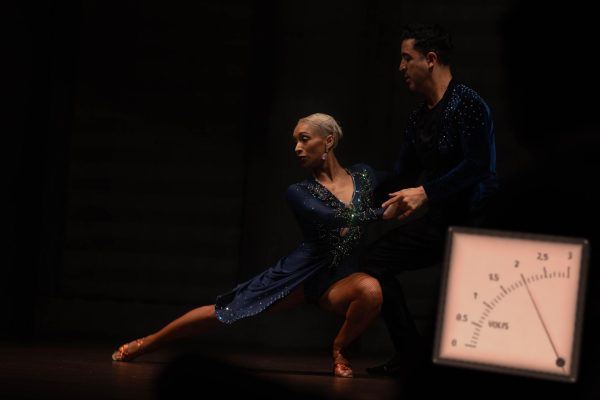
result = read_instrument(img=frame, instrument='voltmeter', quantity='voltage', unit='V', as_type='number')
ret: 2 V
